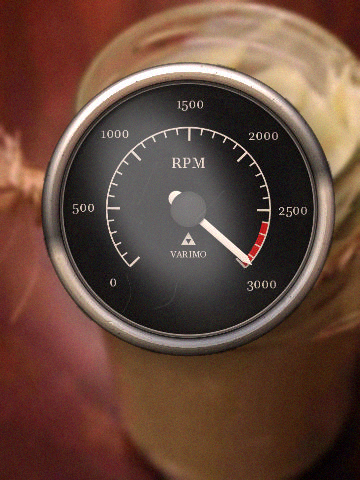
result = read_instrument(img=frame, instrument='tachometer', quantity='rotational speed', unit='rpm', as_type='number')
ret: 2950 rpm
